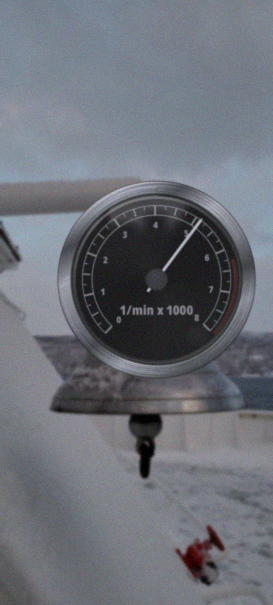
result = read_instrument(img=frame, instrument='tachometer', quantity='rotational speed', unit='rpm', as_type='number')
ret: 5125 rpm
